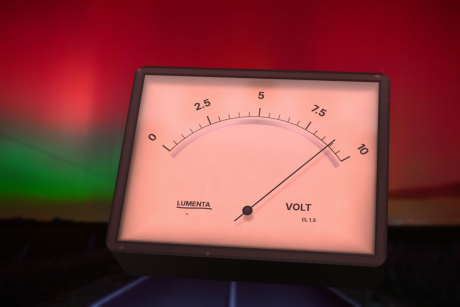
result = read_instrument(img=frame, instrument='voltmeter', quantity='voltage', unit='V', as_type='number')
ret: 9 V
